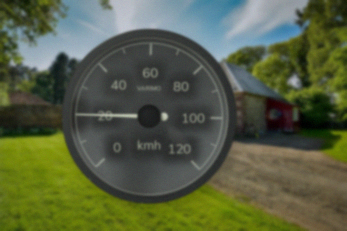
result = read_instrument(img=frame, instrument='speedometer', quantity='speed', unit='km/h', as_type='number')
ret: 20 km/h
